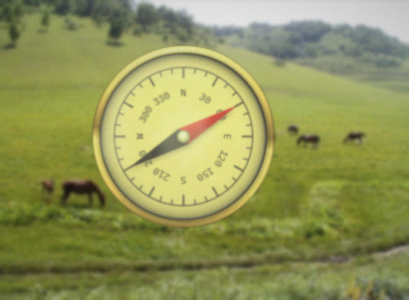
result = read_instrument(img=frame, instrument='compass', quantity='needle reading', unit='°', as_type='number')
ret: 60 °
